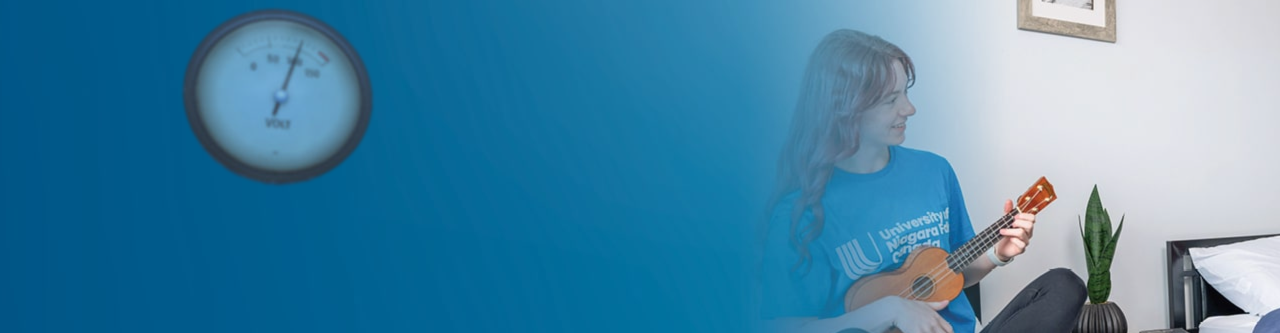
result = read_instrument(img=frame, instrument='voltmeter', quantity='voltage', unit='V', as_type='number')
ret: 100 V
